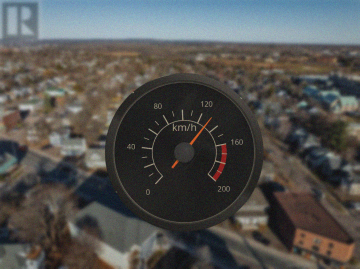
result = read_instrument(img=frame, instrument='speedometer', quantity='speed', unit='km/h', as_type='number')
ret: 130 km/h
